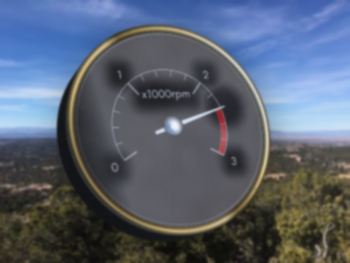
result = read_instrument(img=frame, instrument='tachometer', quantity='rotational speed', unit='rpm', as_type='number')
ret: 2400 rpm
